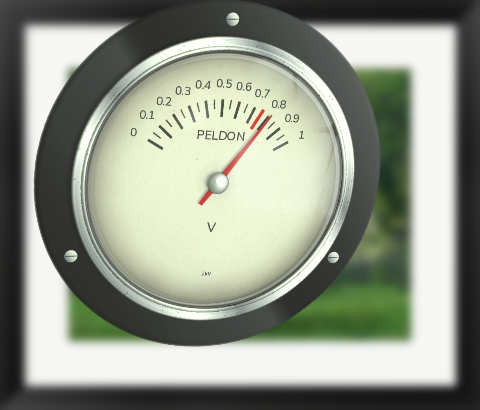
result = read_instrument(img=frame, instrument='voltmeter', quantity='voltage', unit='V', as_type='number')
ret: 0.8 V
